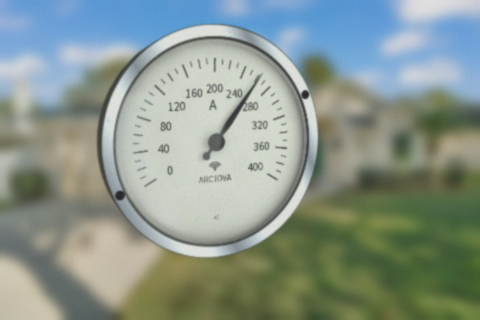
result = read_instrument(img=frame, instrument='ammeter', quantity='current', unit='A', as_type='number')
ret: 260 A
